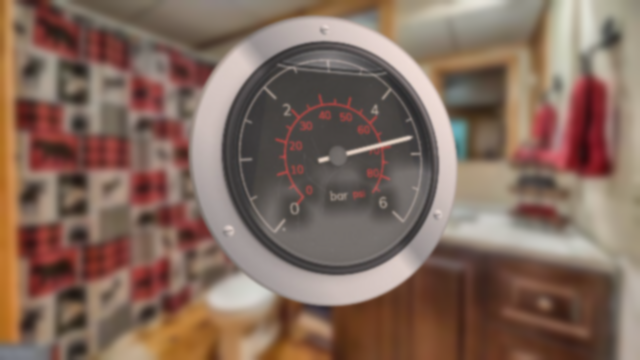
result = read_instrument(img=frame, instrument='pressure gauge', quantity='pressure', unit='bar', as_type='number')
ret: 4.75 bar
